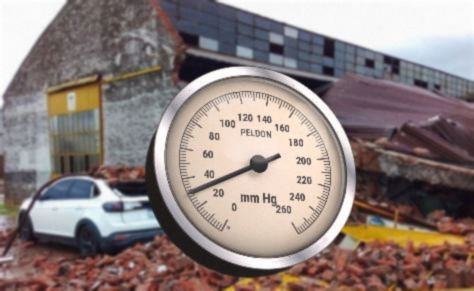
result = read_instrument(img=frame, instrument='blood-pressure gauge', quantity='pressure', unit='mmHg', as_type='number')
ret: 30 mmHg
